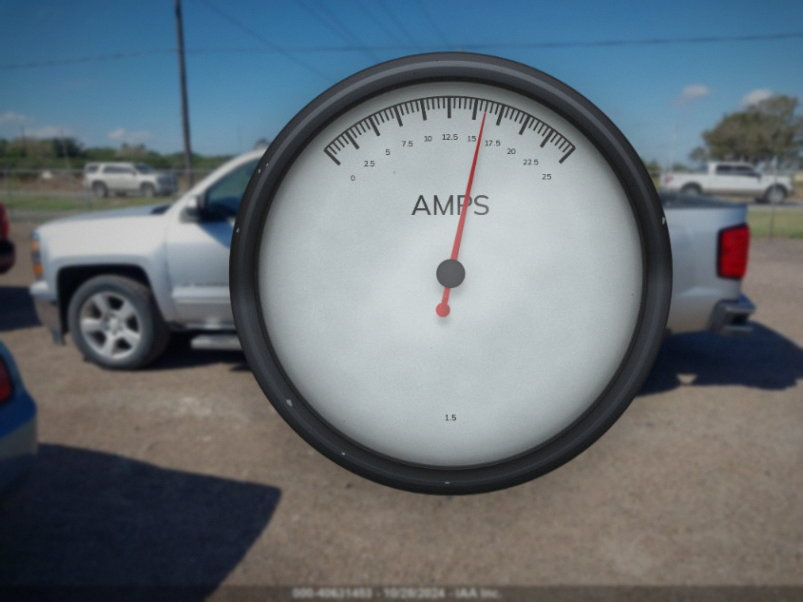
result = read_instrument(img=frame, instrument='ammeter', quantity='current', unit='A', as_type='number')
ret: 16 A
